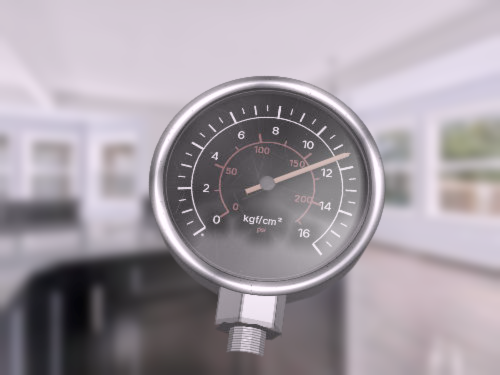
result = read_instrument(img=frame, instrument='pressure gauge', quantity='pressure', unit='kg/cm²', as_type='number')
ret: 11.5 kg/cm²
